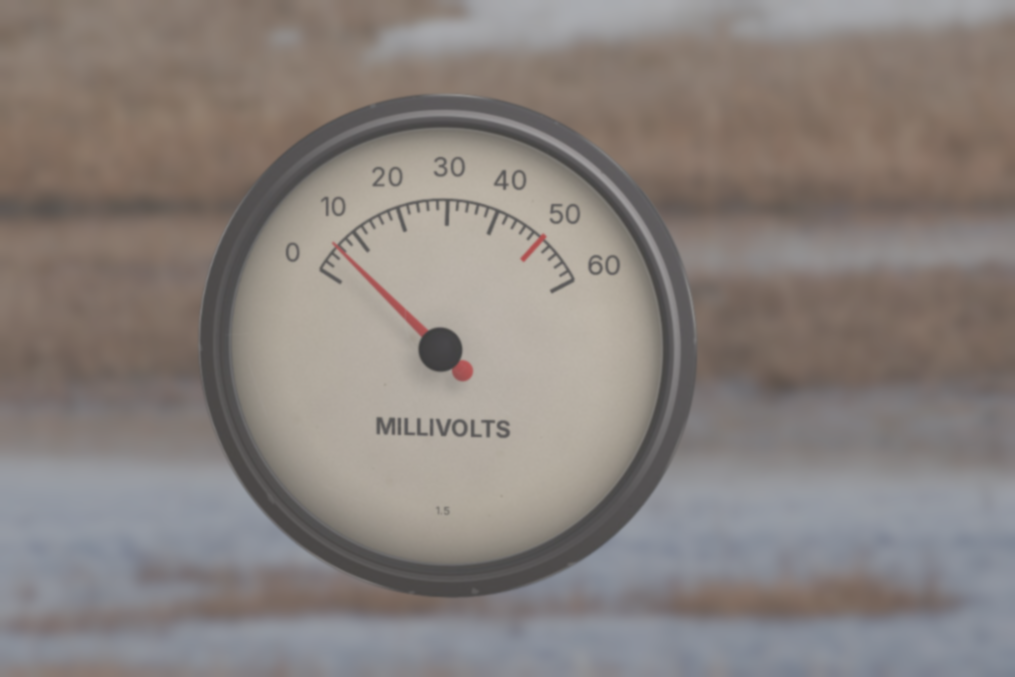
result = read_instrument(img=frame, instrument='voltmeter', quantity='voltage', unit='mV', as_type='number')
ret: 6 mV
